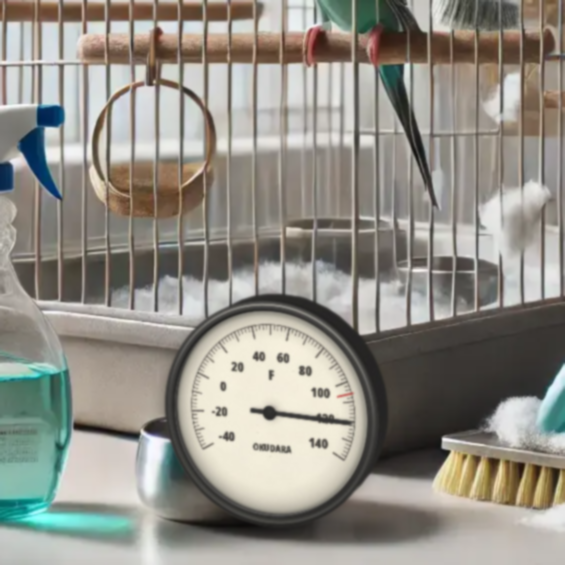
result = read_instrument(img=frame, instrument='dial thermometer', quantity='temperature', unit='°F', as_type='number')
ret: 120 °F
